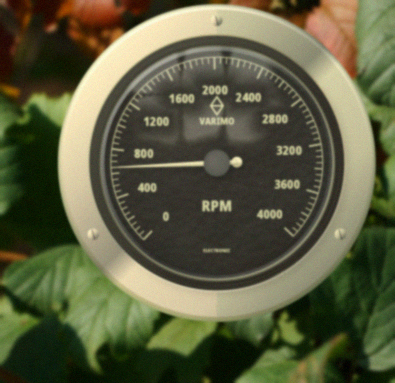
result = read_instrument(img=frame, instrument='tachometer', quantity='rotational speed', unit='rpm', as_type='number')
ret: 650 rpm
